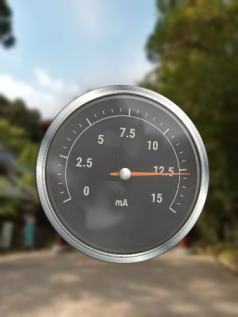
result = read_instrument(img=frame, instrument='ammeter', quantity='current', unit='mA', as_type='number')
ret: 12.75 mA
